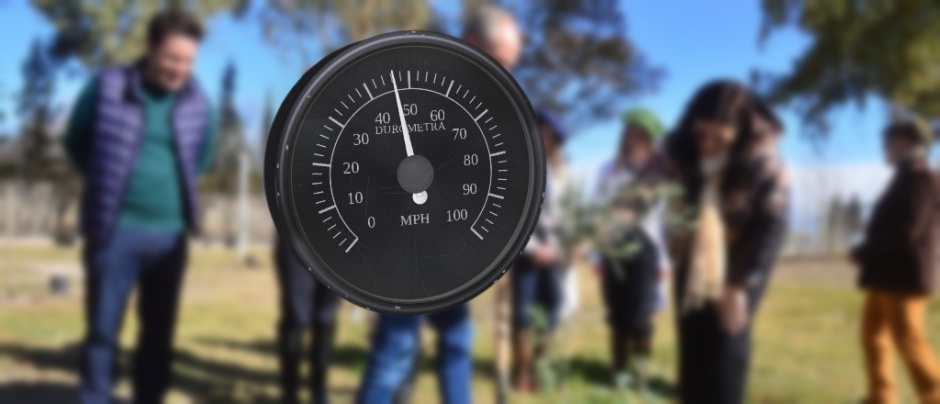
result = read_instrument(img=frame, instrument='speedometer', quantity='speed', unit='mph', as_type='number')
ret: 46 mph
